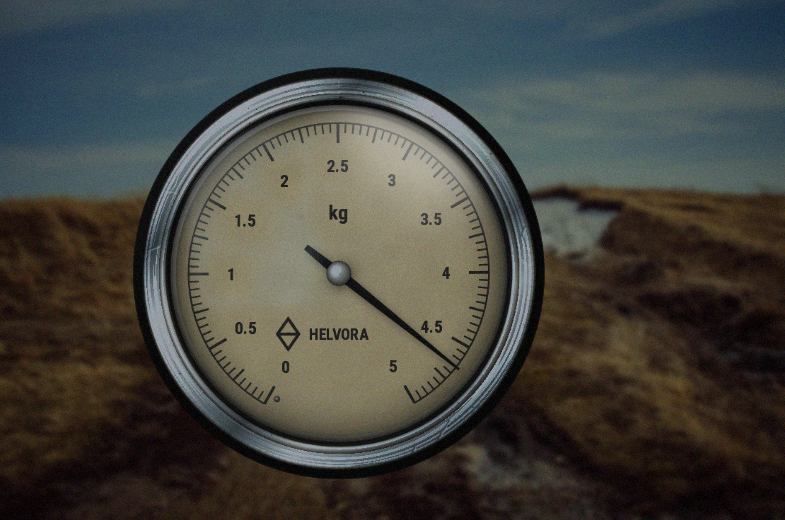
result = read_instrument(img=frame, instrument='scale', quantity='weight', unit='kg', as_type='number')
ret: 4.65 kg
